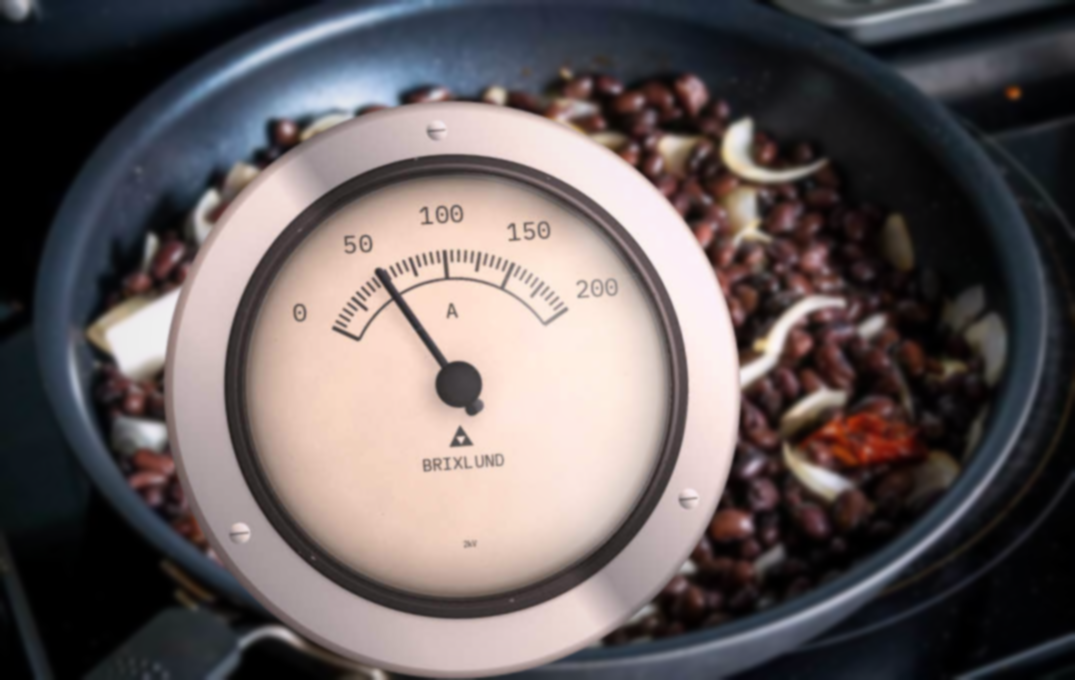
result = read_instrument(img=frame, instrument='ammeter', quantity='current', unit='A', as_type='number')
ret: 50 A
